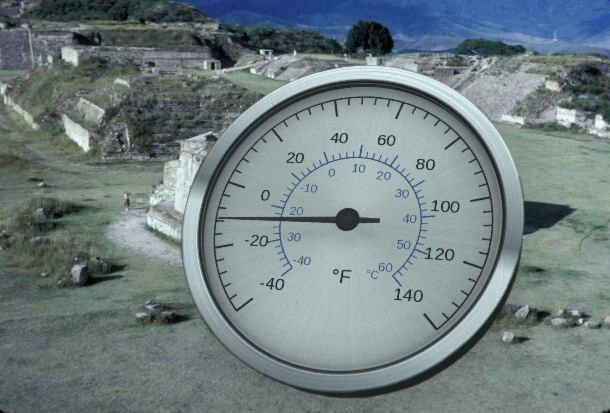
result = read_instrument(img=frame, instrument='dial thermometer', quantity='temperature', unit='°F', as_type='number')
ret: -12 °F
